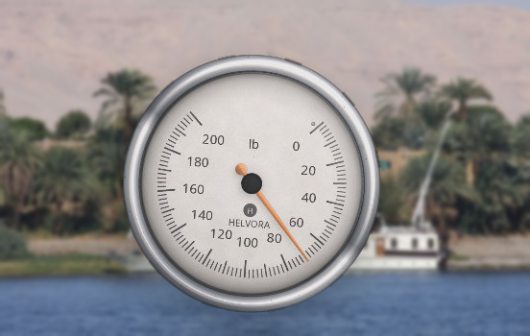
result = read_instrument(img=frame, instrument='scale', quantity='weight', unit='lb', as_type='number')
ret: 70 lb
